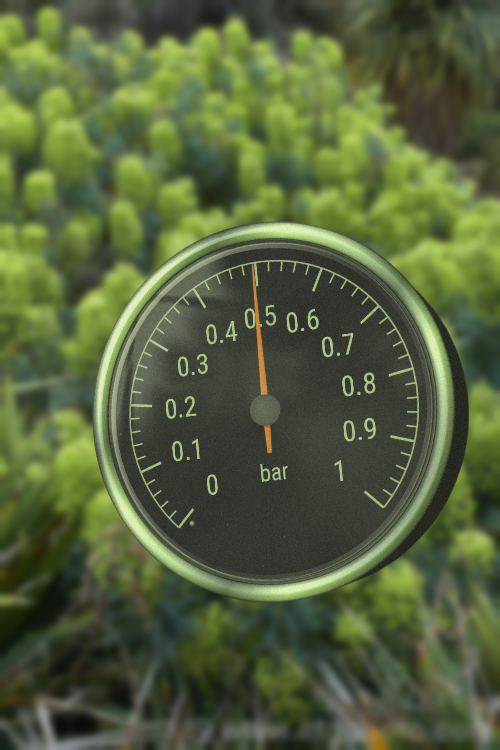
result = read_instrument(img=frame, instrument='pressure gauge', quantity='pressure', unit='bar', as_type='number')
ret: 0.5 bar
